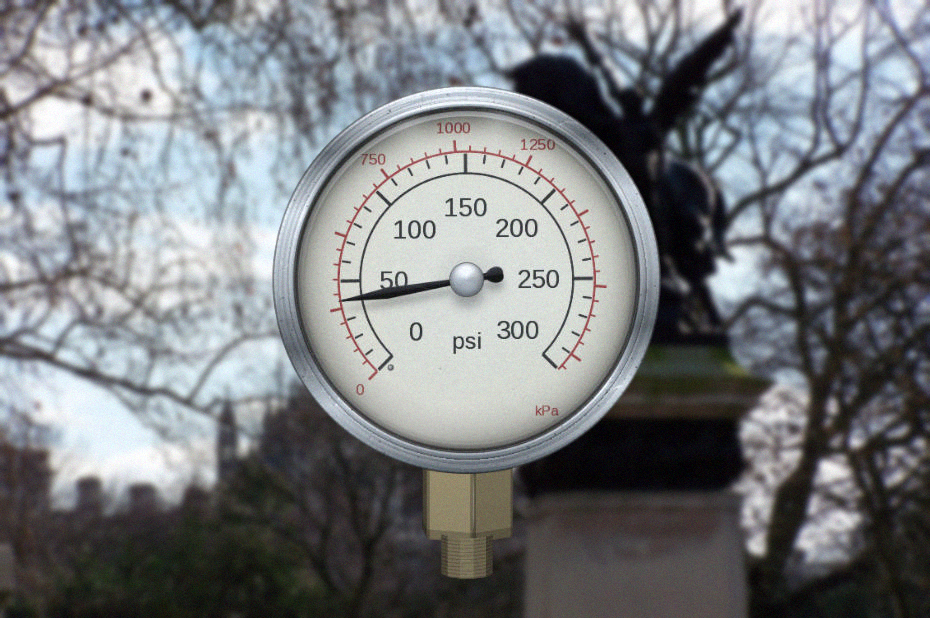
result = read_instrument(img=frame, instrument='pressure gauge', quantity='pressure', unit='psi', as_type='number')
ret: 40 psi
